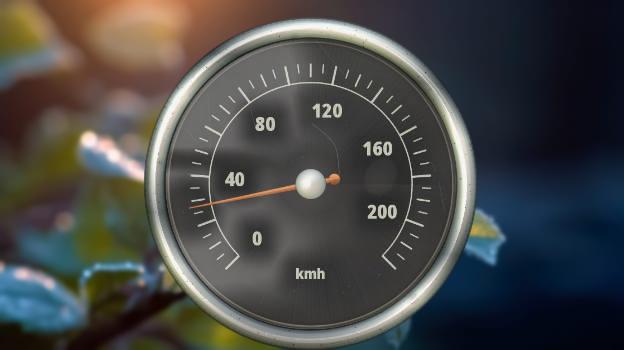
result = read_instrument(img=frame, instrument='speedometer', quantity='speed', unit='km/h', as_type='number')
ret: 27.5 km/h
